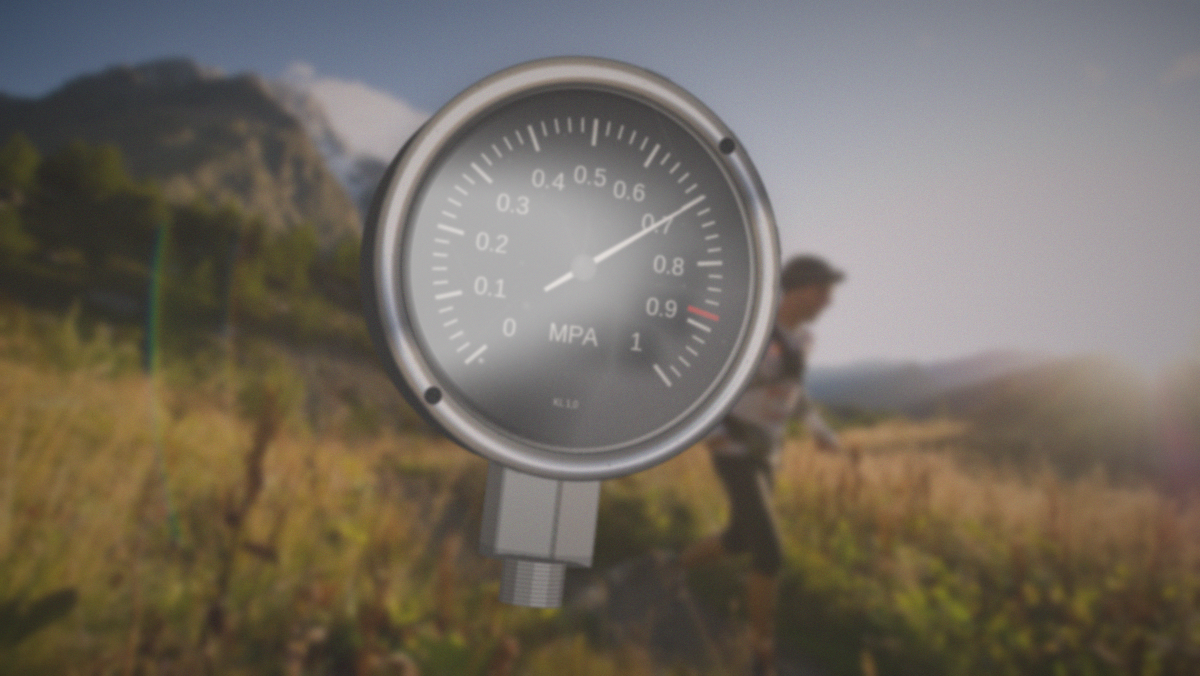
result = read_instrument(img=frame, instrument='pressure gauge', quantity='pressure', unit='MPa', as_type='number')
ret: 0.7 MPa
